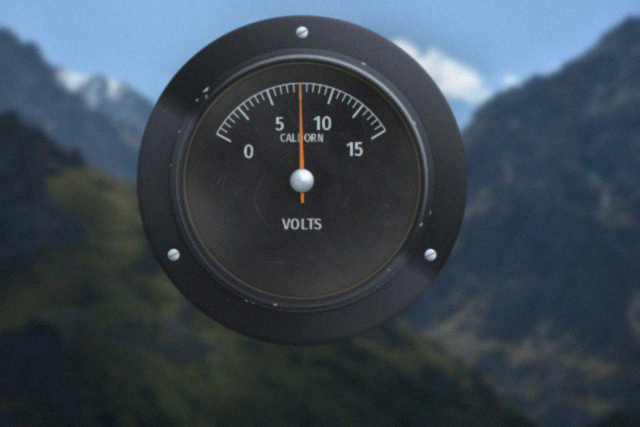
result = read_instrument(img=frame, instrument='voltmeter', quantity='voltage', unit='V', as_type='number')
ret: 7.5 V
